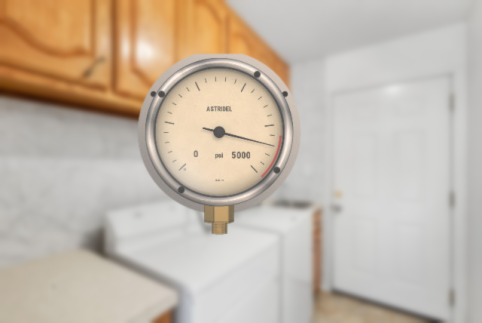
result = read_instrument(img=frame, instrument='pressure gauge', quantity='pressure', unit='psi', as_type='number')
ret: 4400 psi
